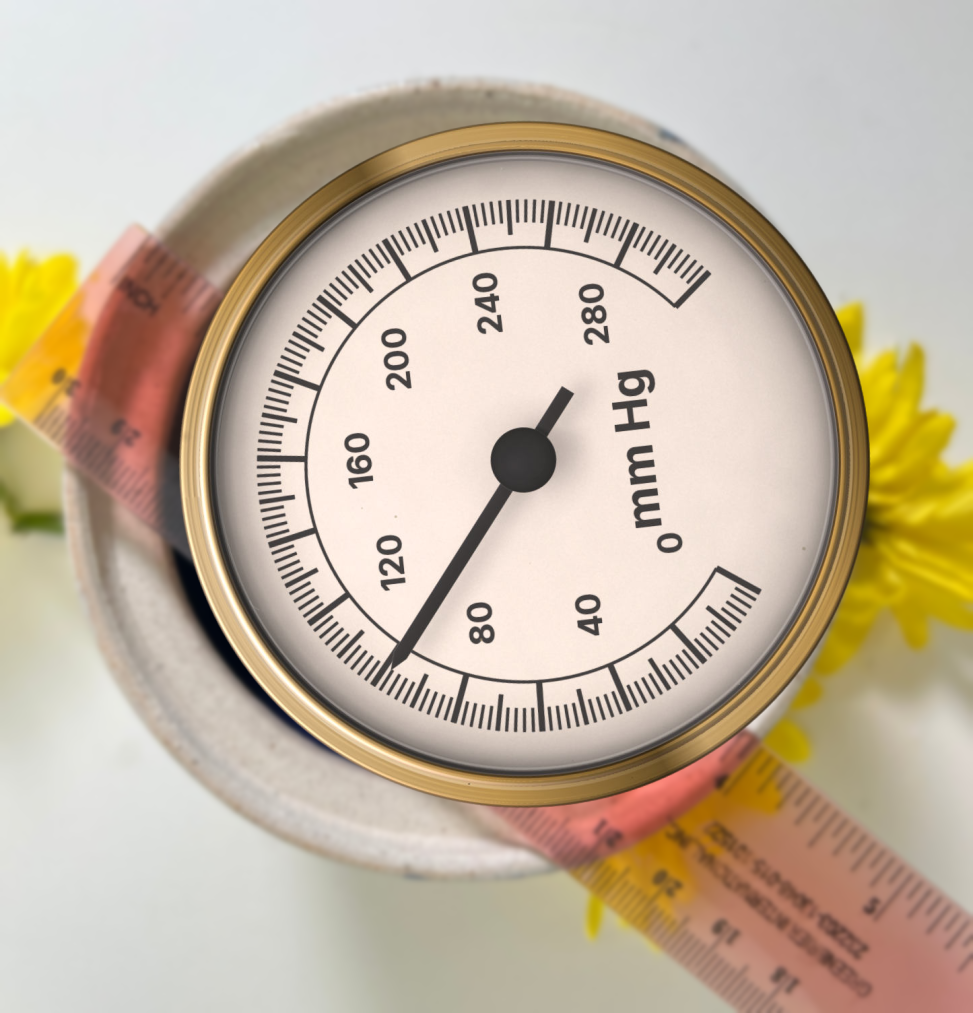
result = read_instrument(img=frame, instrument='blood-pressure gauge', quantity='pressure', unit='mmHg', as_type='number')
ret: 98 mmHg
